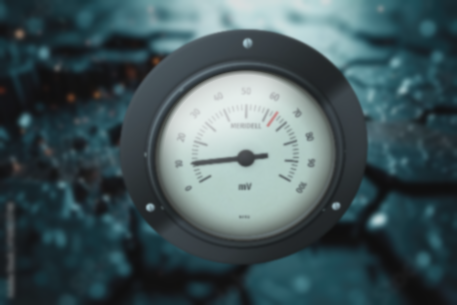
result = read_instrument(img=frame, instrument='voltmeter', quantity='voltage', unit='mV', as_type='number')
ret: 10 mV
